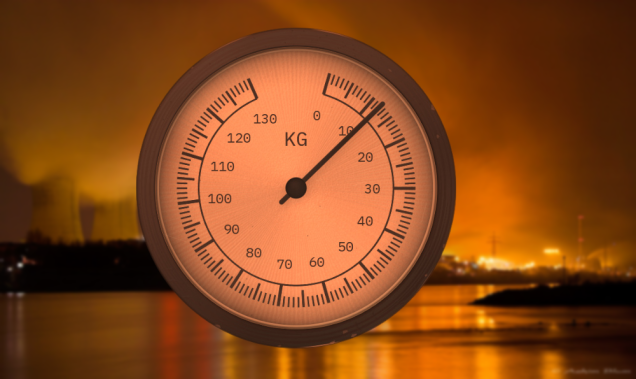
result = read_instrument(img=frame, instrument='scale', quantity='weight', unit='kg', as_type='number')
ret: 12 kg
